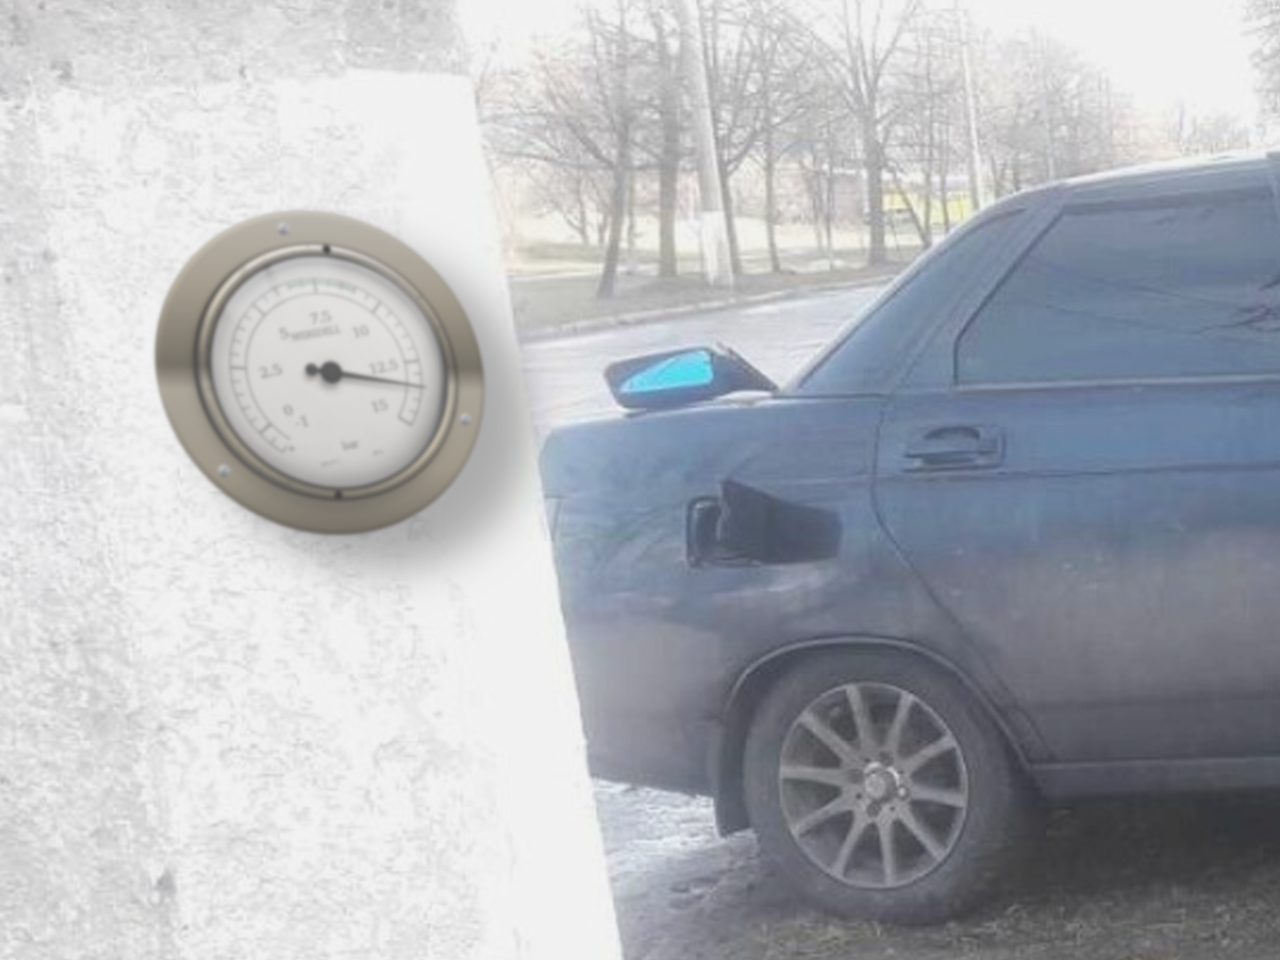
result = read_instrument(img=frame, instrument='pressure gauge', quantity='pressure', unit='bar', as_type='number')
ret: 13.5 bar
